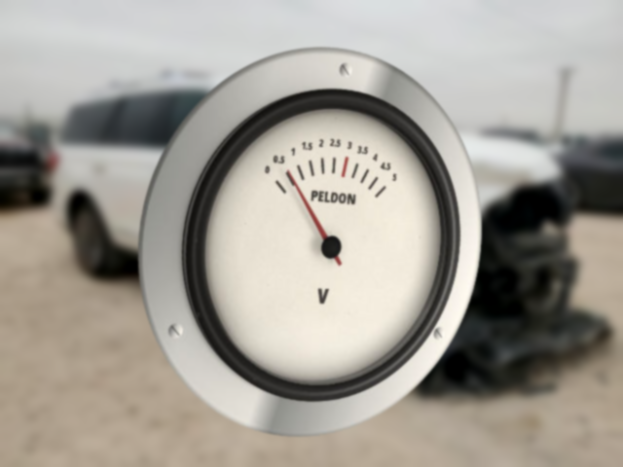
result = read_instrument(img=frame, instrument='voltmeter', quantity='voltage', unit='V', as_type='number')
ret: 0.5 V
